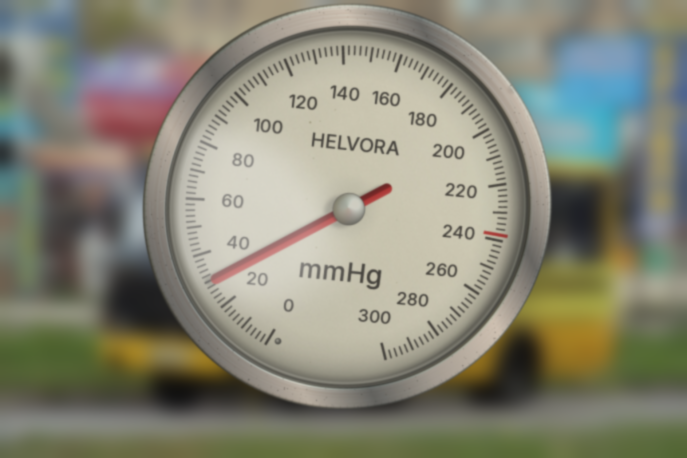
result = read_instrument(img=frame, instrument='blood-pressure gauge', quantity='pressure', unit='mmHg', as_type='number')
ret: 30 mmHg
